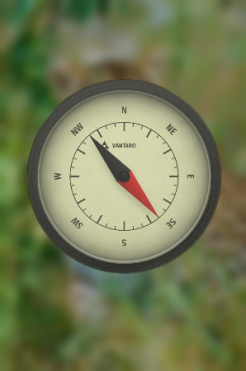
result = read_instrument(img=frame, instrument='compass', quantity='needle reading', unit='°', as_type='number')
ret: 140 °
